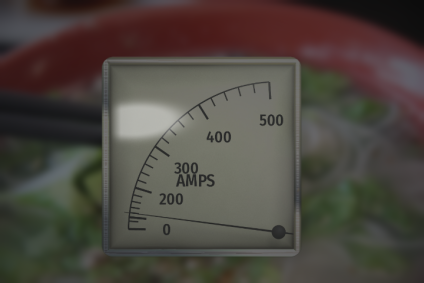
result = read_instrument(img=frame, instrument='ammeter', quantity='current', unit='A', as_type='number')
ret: 120 A
